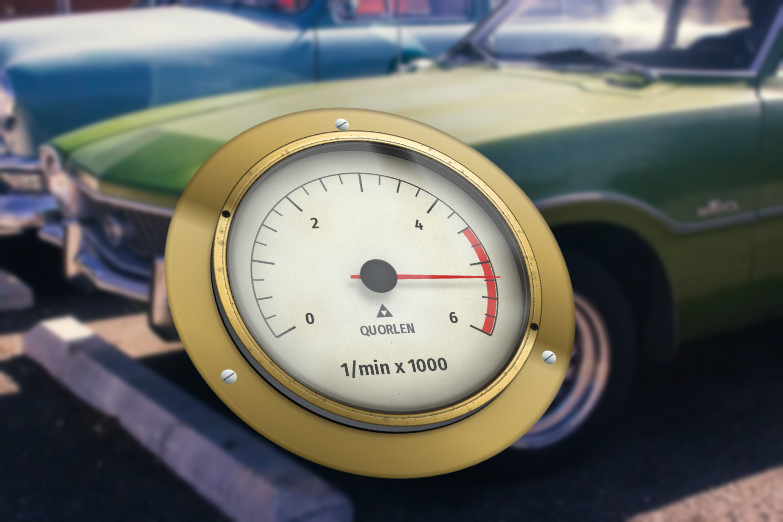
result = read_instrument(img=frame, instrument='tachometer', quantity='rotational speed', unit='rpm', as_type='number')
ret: 5250 rpm
